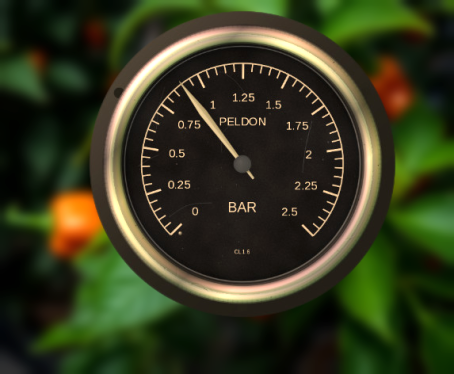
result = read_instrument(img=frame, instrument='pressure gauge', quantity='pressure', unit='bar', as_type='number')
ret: 0.9 bar
